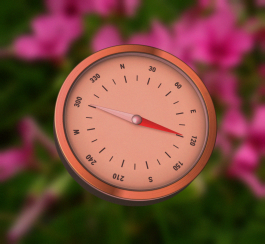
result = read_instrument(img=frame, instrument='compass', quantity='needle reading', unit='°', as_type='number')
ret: 120 °
